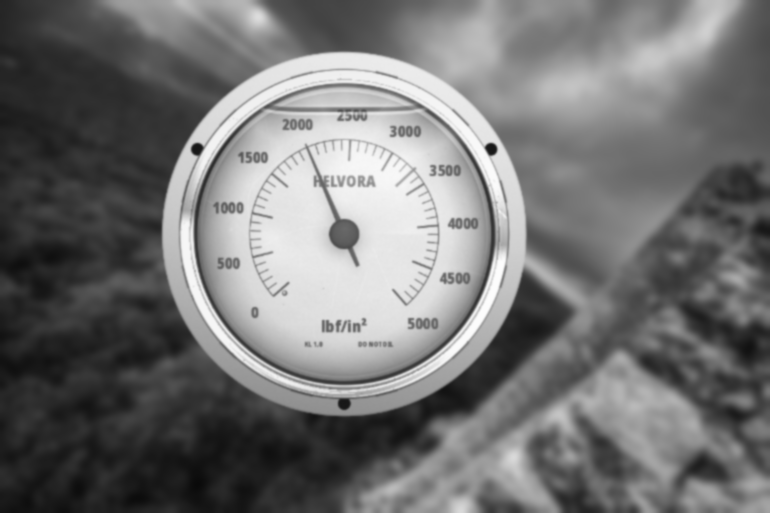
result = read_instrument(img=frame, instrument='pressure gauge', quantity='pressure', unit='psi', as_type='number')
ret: 2000 psi
